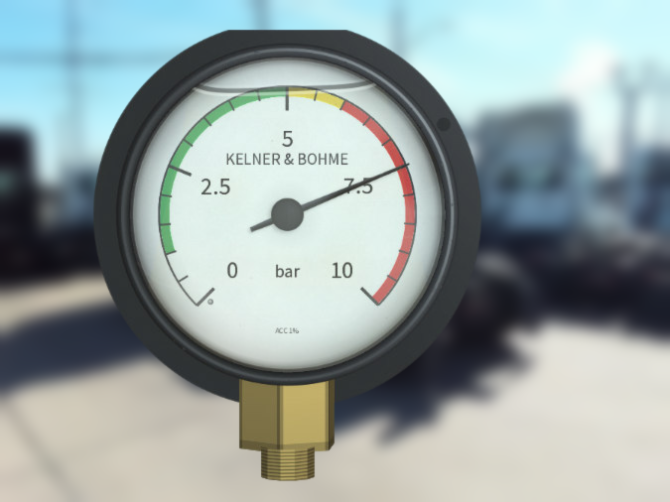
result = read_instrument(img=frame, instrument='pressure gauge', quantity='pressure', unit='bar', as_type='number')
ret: 7.5 bar
